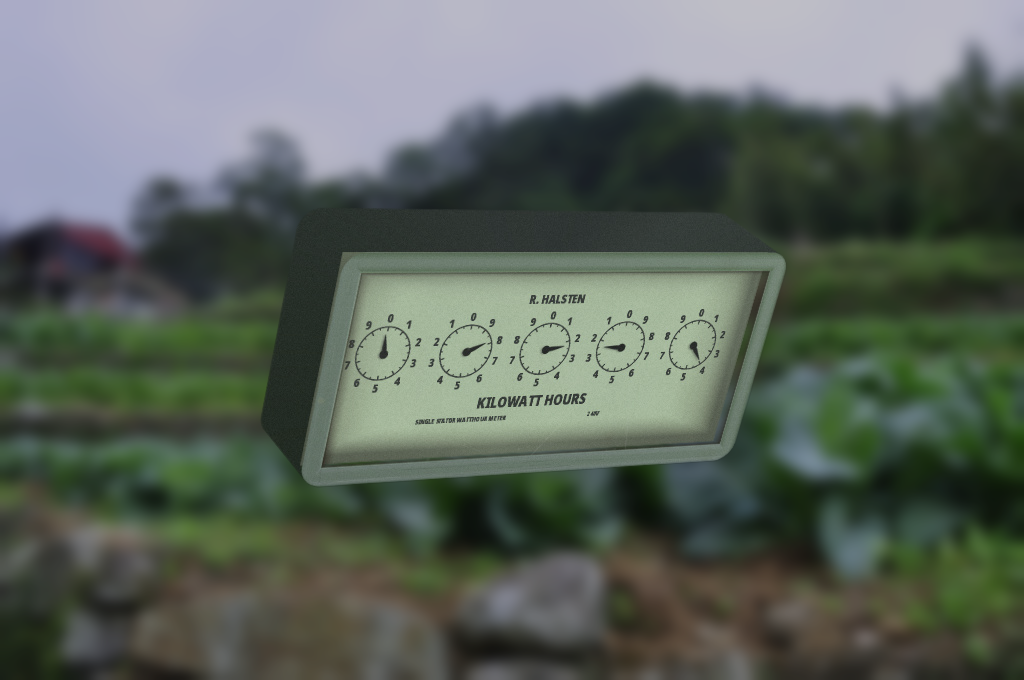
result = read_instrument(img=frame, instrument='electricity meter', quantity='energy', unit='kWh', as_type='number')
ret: 98224 kWh
